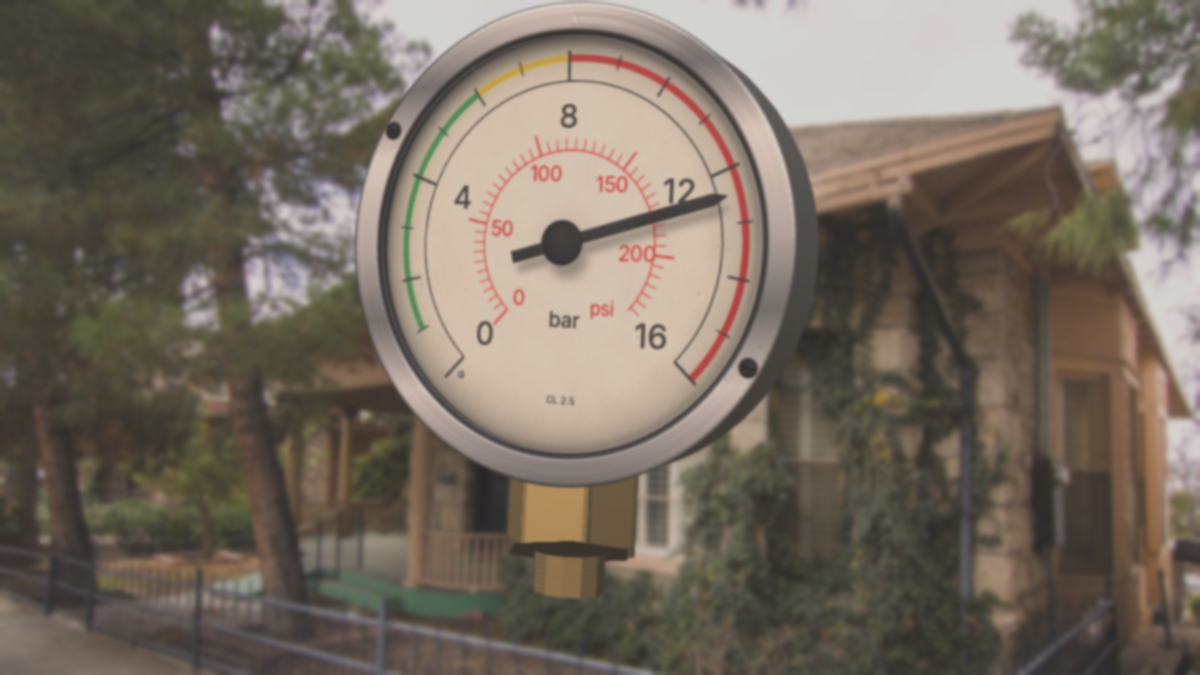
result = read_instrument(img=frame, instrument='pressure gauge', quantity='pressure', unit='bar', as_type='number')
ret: 12.5 bar
